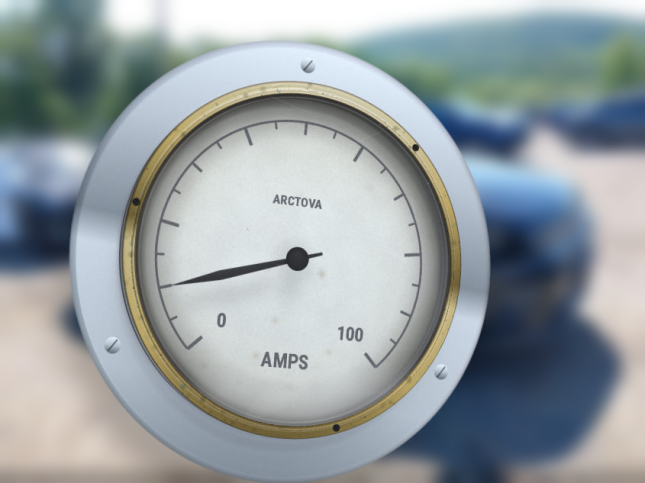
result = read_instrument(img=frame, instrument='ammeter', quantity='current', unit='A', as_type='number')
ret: 10 A
